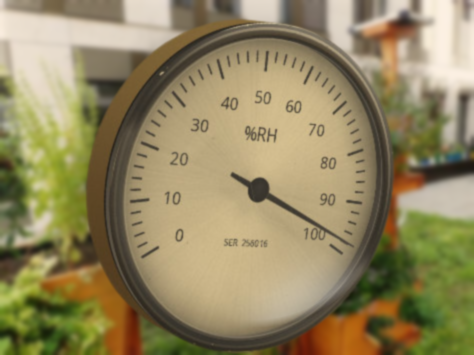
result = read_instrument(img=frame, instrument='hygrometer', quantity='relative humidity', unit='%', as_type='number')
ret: 98 %
